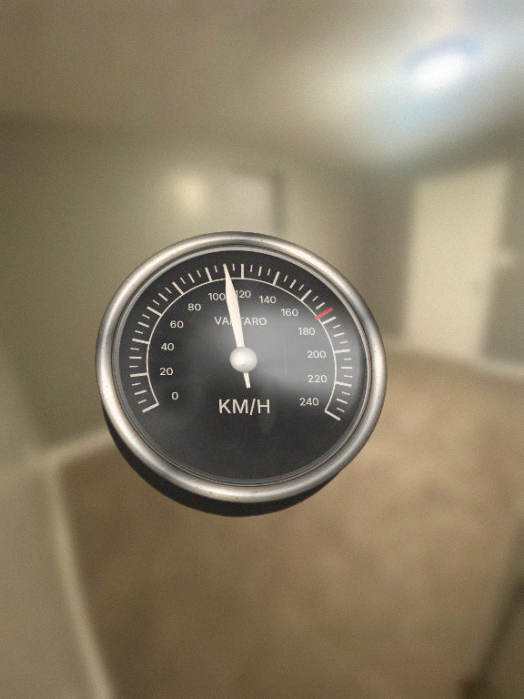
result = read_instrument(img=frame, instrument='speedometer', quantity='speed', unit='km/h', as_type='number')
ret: 110 km/h
